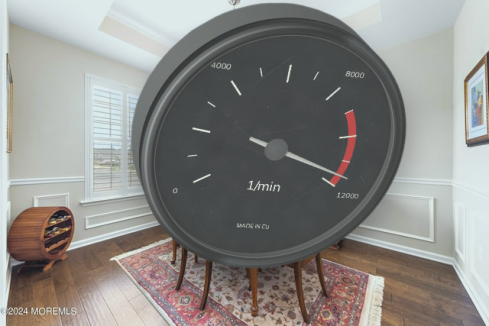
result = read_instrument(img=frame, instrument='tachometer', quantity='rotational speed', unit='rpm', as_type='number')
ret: 11500 rpm
